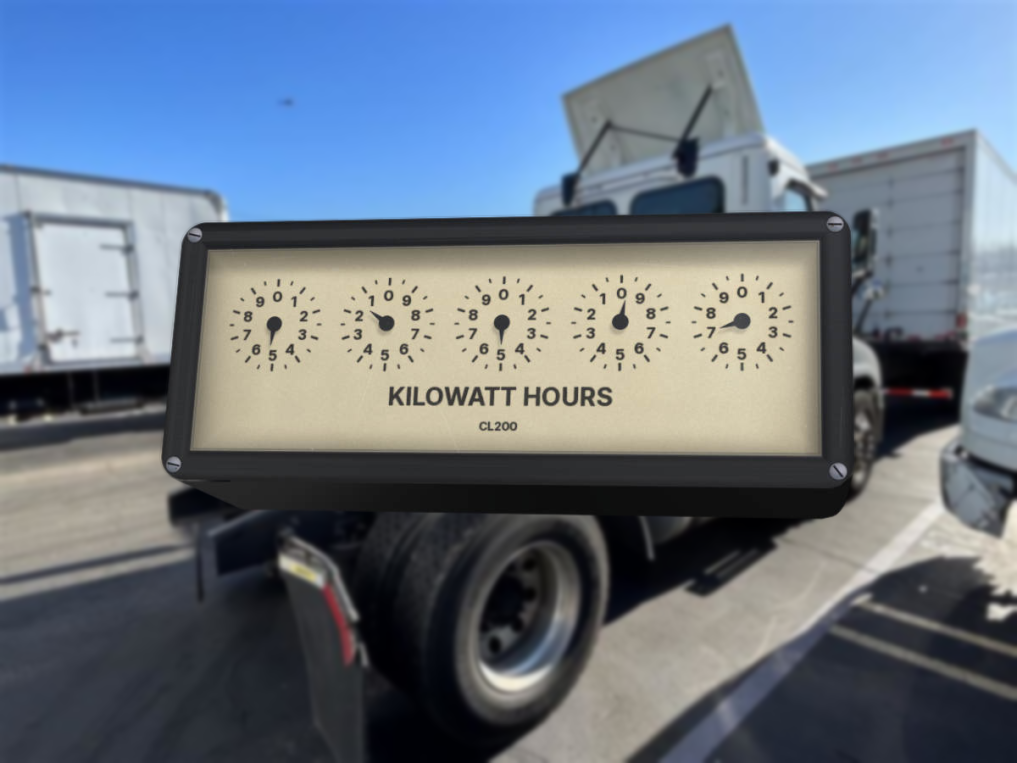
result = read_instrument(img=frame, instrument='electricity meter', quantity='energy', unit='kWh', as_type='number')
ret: 51497 kWh
